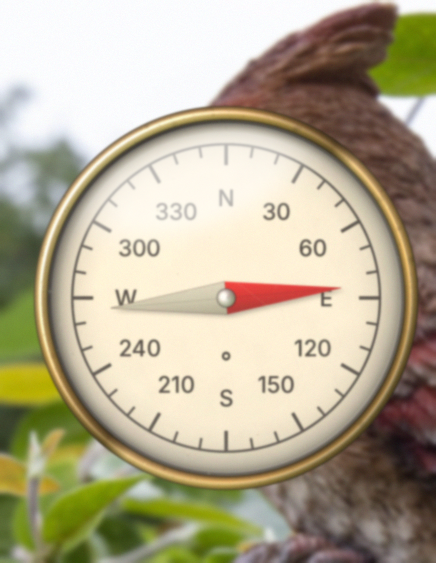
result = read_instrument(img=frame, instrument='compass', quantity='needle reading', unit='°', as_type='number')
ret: 85 °
